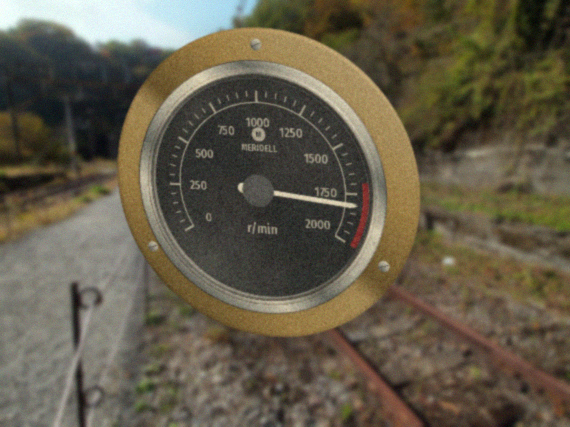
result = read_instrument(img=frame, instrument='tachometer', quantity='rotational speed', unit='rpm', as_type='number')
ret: 1800 rpm
